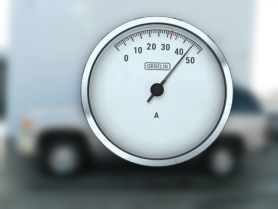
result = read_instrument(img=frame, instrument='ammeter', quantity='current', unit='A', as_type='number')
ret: 45 A
